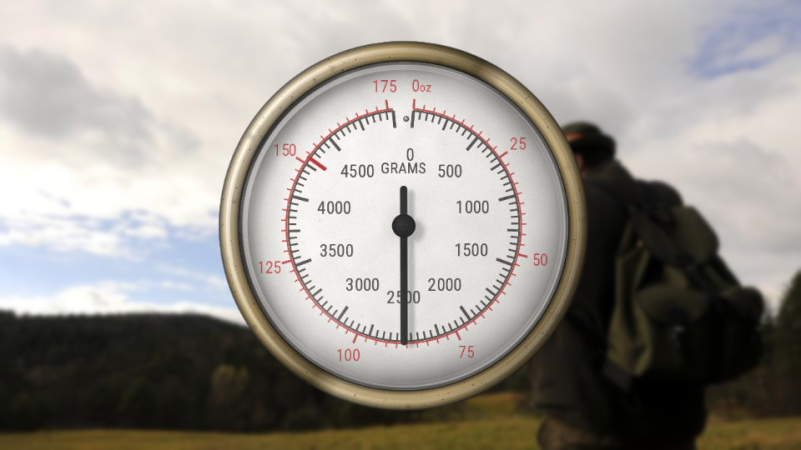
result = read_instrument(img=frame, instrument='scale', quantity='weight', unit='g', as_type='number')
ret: 2500 g
